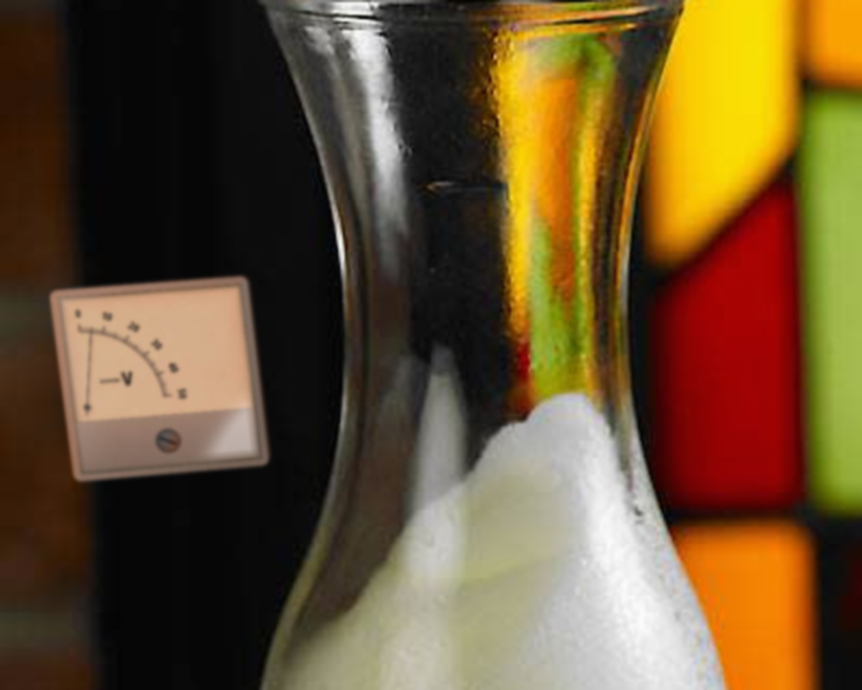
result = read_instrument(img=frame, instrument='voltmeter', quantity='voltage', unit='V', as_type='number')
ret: 5 V
